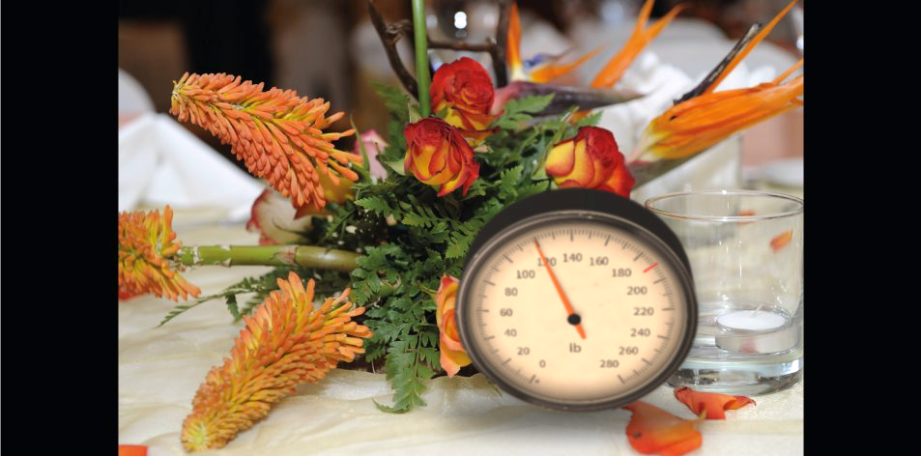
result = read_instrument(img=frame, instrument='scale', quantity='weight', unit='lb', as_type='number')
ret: 120 lb
